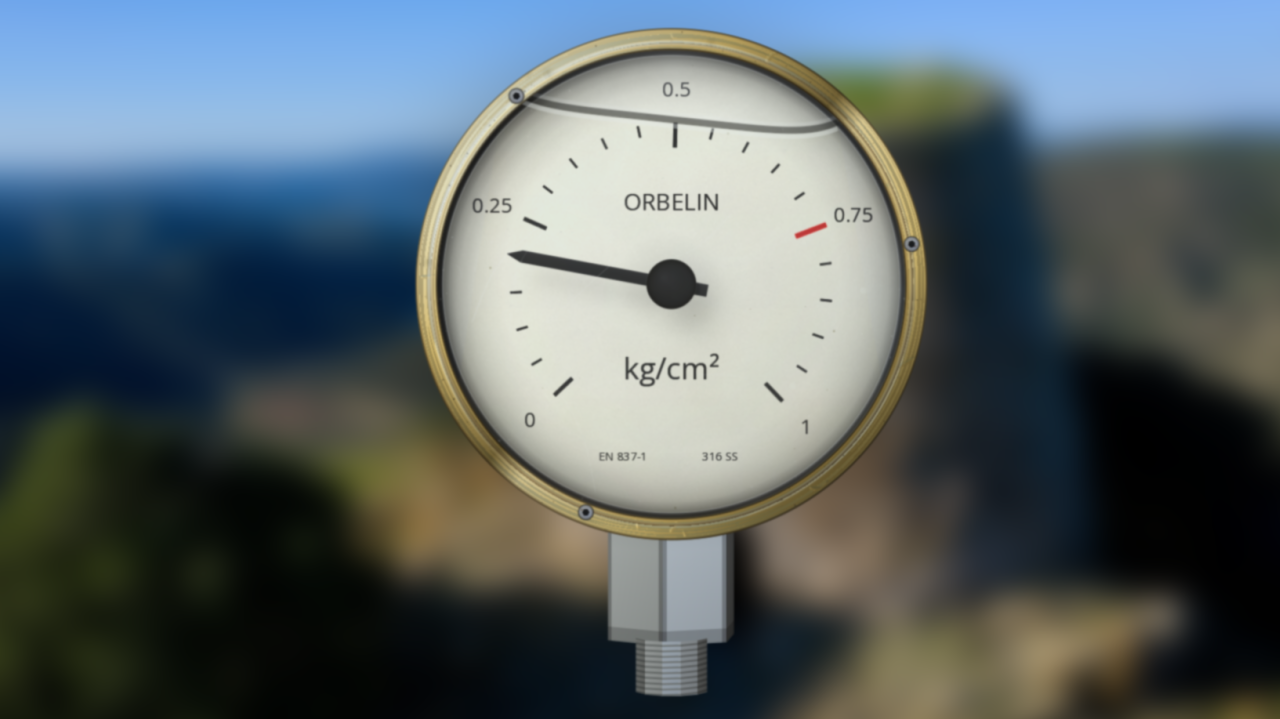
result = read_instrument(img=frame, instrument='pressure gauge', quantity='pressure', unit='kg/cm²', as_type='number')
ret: 0.2 kg/cm²
